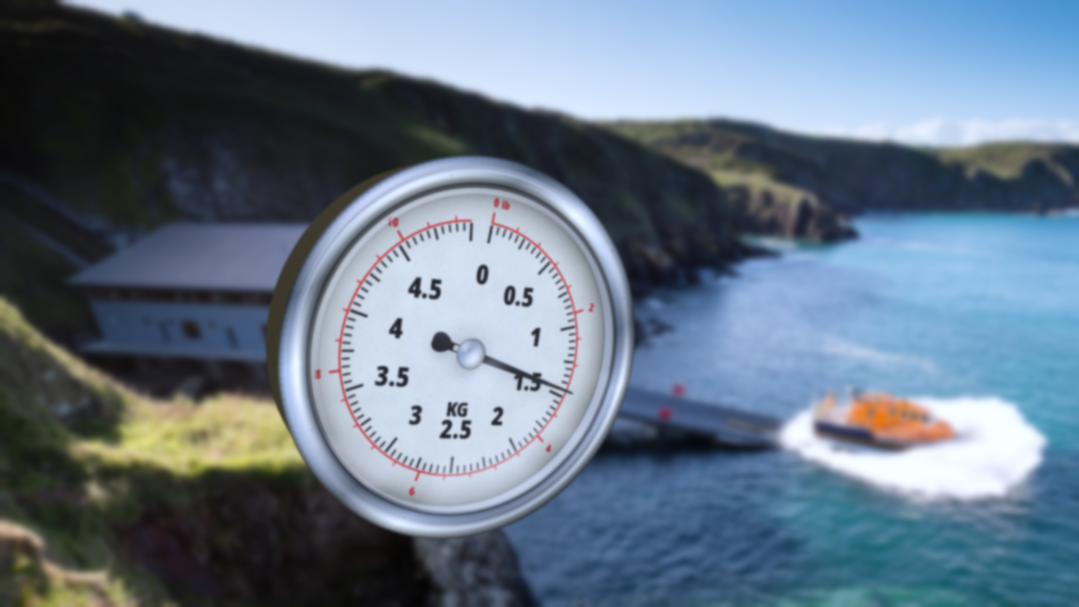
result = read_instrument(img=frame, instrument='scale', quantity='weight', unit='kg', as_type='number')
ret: 1.45 kg
